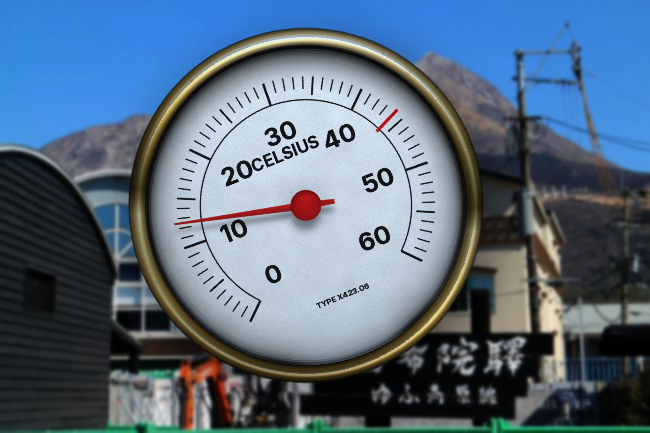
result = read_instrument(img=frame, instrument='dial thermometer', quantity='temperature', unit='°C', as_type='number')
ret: 12.5 °C
